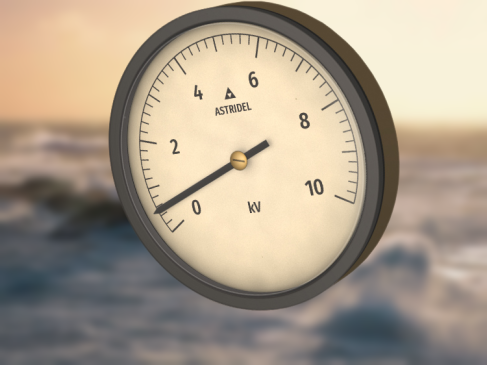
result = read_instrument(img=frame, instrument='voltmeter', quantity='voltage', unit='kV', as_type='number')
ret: 0.5 kV
